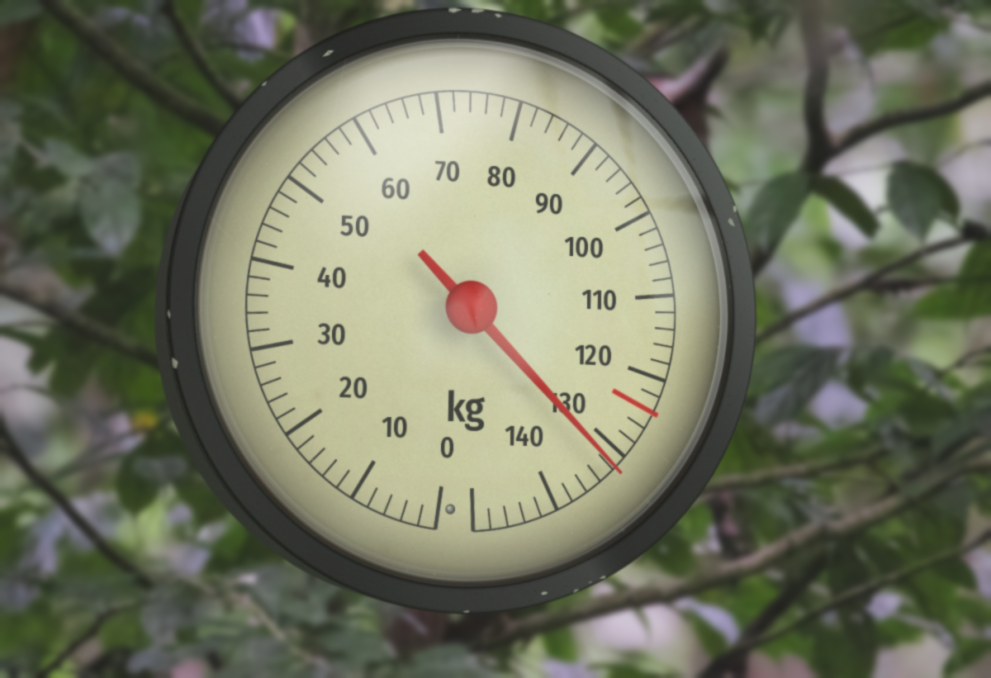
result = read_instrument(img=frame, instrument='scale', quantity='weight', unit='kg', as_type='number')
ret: 132 kg
